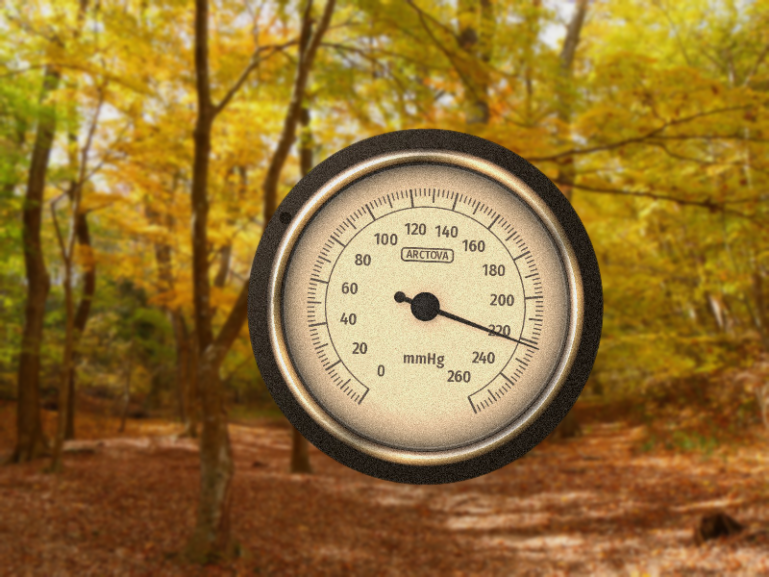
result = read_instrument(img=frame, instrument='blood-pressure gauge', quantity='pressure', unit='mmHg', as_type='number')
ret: 222 mmHg
